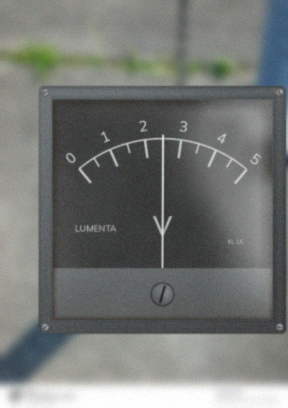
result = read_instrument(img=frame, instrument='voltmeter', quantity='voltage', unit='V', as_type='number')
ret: 2.5 V
